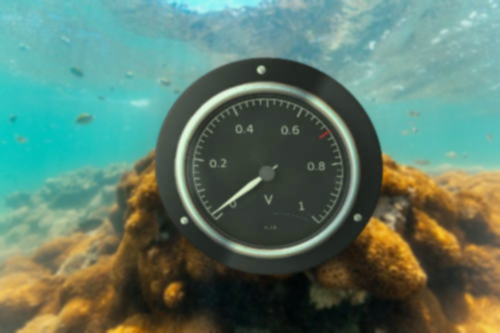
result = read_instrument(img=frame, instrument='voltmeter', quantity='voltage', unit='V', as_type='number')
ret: 0.02 V
